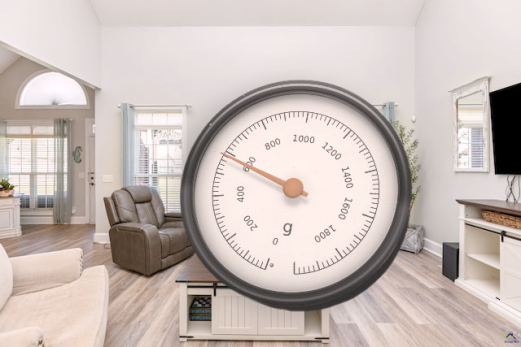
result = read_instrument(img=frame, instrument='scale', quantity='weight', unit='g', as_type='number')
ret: 580 g
